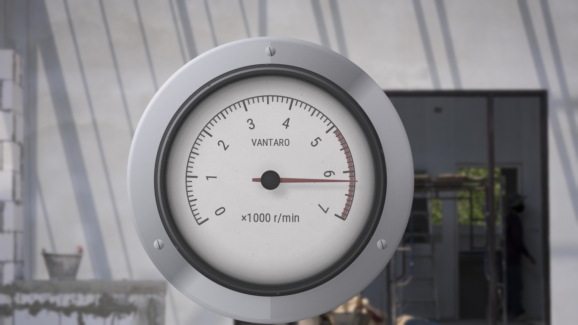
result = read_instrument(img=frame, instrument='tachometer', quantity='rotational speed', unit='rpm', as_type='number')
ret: 6200 rpm
